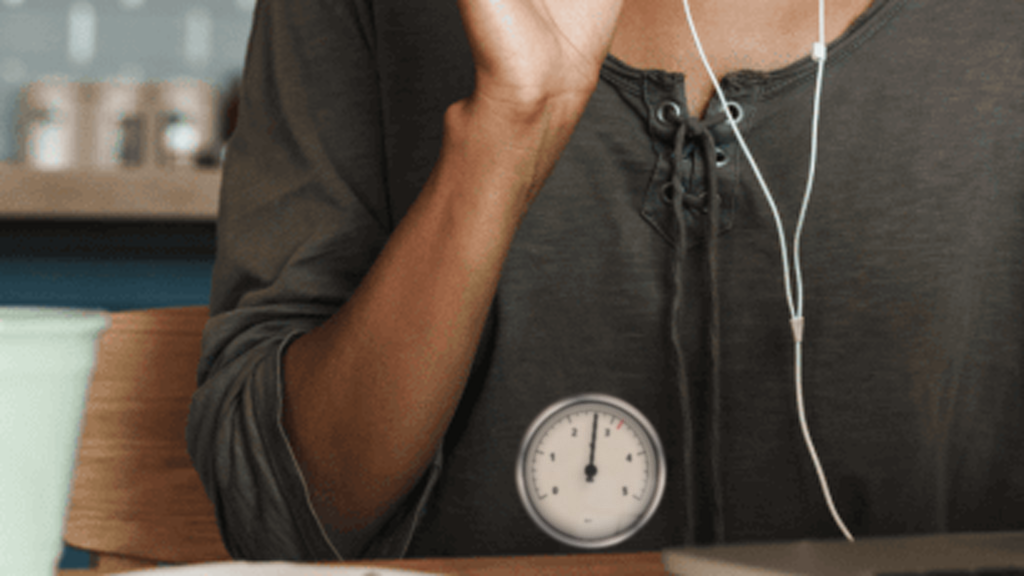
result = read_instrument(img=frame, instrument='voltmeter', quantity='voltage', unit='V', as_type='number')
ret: 2.6 V
